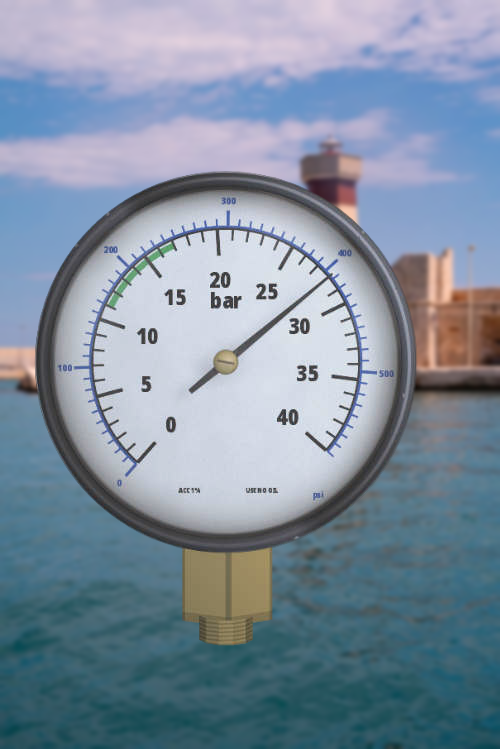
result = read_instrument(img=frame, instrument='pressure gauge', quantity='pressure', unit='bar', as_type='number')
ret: 28 bar
